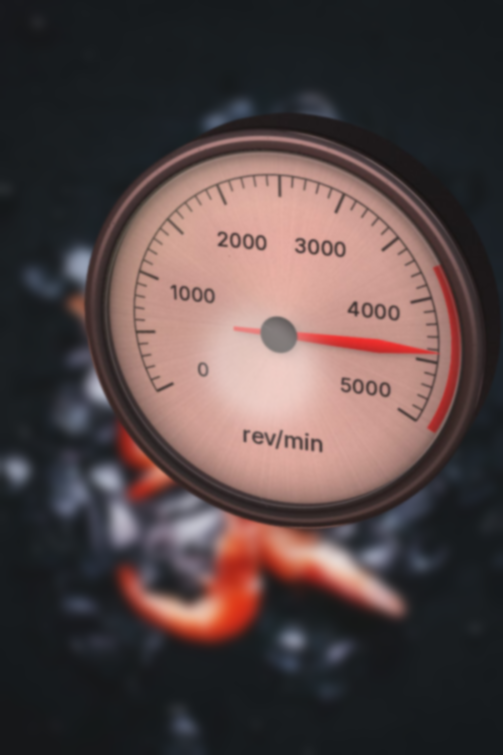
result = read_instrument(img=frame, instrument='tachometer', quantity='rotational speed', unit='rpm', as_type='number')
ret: 4400 rpm
